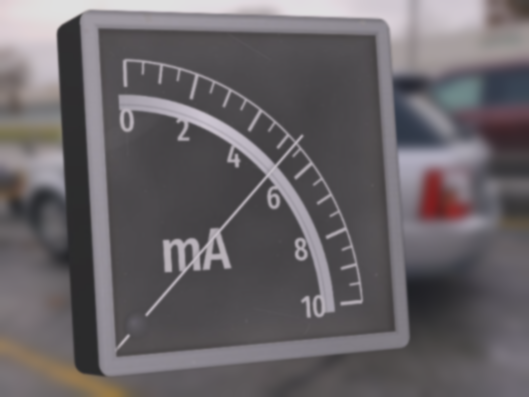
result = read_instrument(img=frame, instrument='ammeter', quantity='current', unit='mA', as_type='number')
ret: 5.25 mA
